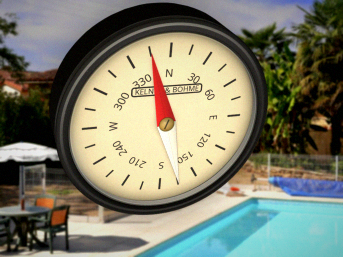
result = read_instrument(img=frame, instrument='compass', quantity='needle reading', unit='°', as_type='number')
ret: 345 °
